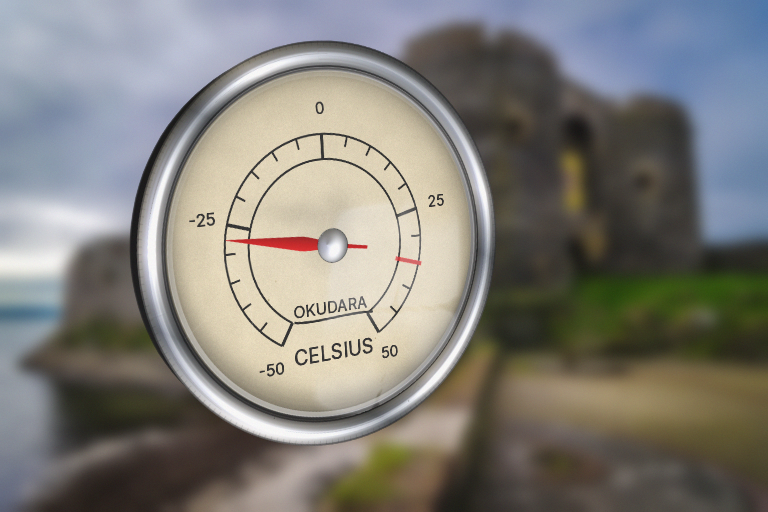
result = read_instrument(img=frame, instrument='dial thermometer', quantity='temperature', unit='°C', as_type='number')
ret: -27.5 °C
